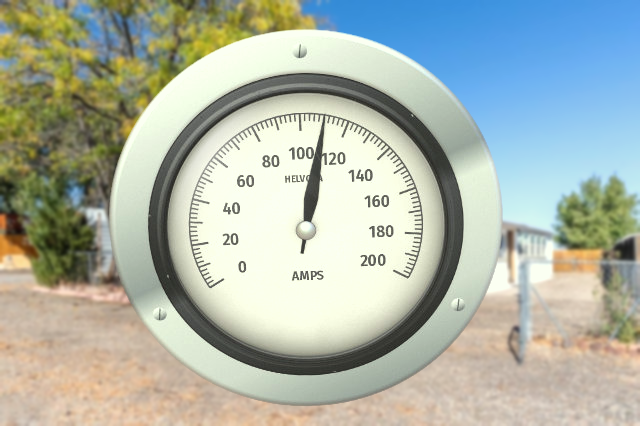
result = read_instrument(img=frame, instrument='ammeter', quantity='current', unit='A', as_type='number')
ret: 110 A
